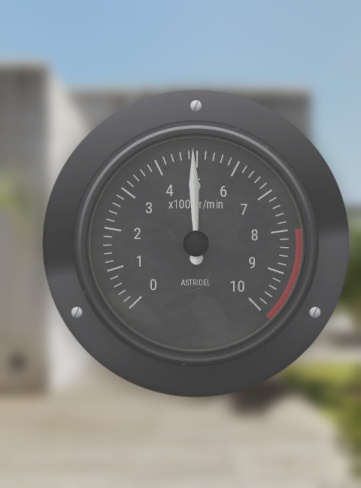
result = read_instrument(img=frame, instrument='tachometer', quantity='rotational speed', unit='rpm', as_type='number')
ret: 4900 rpm
